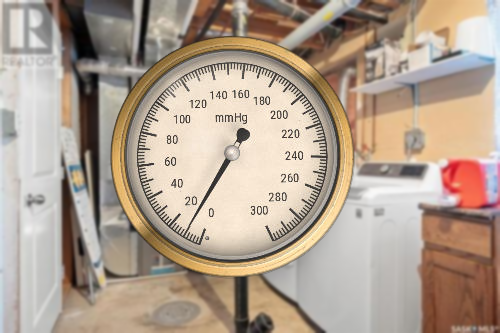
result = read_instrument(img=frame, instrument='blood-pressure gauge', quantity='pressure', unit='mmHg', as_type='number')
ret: 10 mmHg
